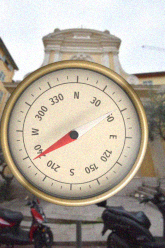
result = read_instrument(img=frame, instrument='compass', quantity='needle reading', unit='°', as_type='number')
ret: 235 °
